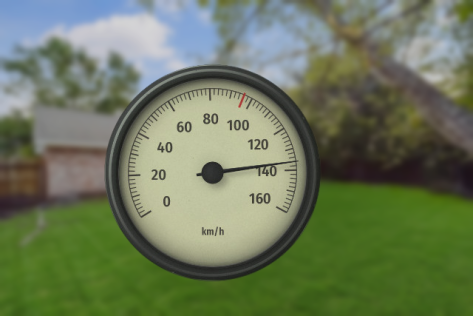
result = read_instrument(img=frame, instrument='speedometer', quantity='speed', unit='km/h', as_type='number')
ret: 136 km/h
